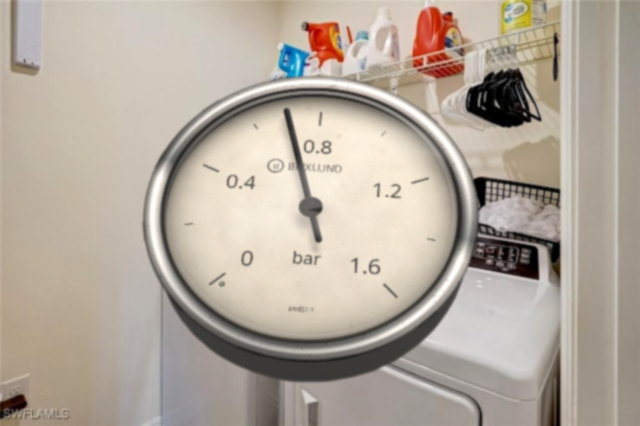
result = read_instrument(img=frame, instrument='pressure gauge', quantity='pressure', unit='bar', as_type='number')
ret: 0.7 bar
